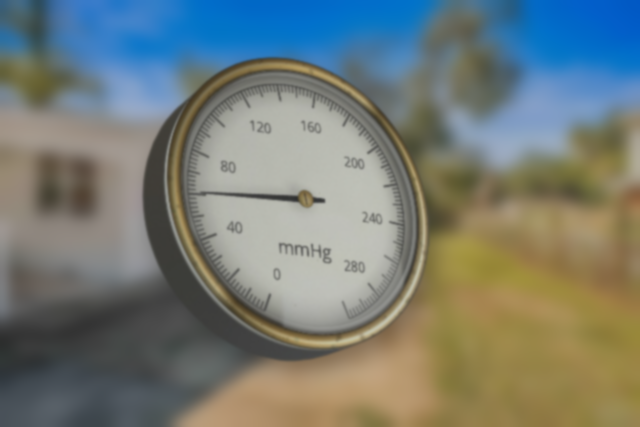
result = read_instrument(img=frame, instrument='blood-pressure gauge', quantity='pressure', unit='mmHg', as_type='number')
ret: 60 mmHg
